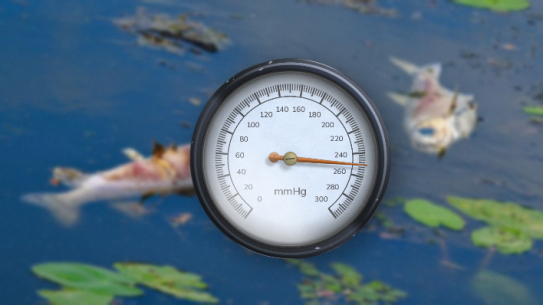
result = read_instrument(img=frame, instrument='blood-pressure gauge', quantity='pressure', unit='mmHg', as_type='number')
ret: 250 mmHg
